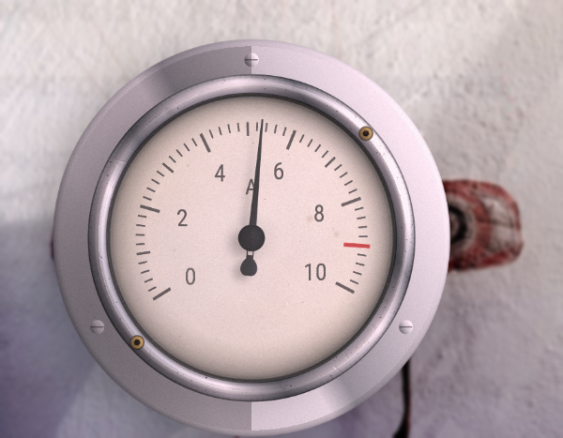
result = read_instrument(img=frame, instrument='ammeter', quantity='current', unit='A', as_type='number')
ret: 5.3 A
